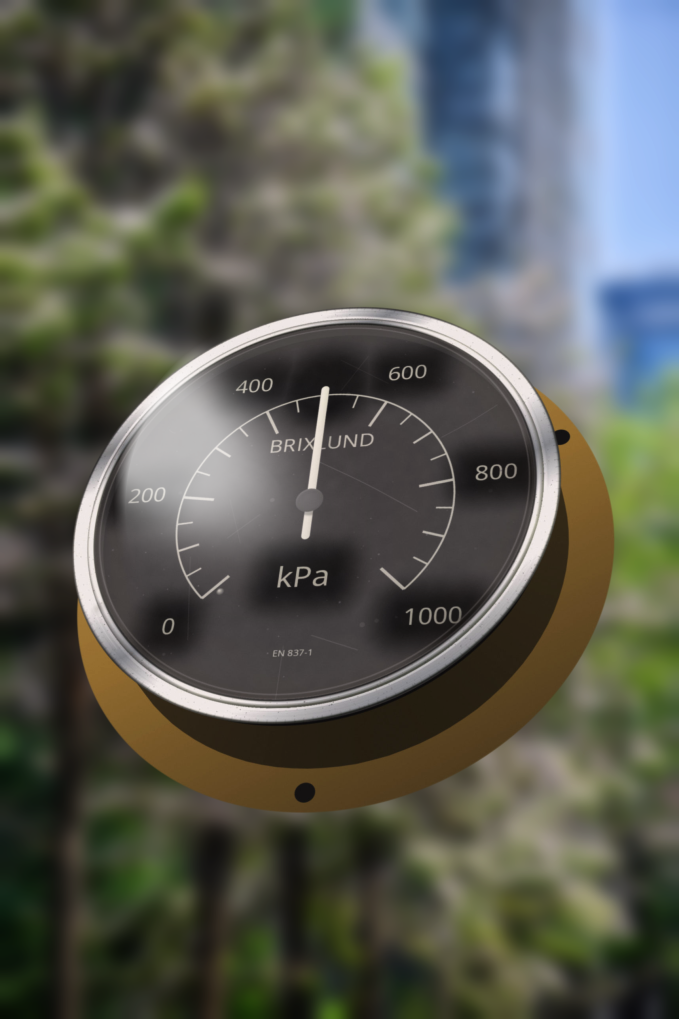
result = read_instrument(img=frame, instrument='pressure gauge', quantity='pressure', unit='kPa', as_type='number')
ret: 500 kPa
